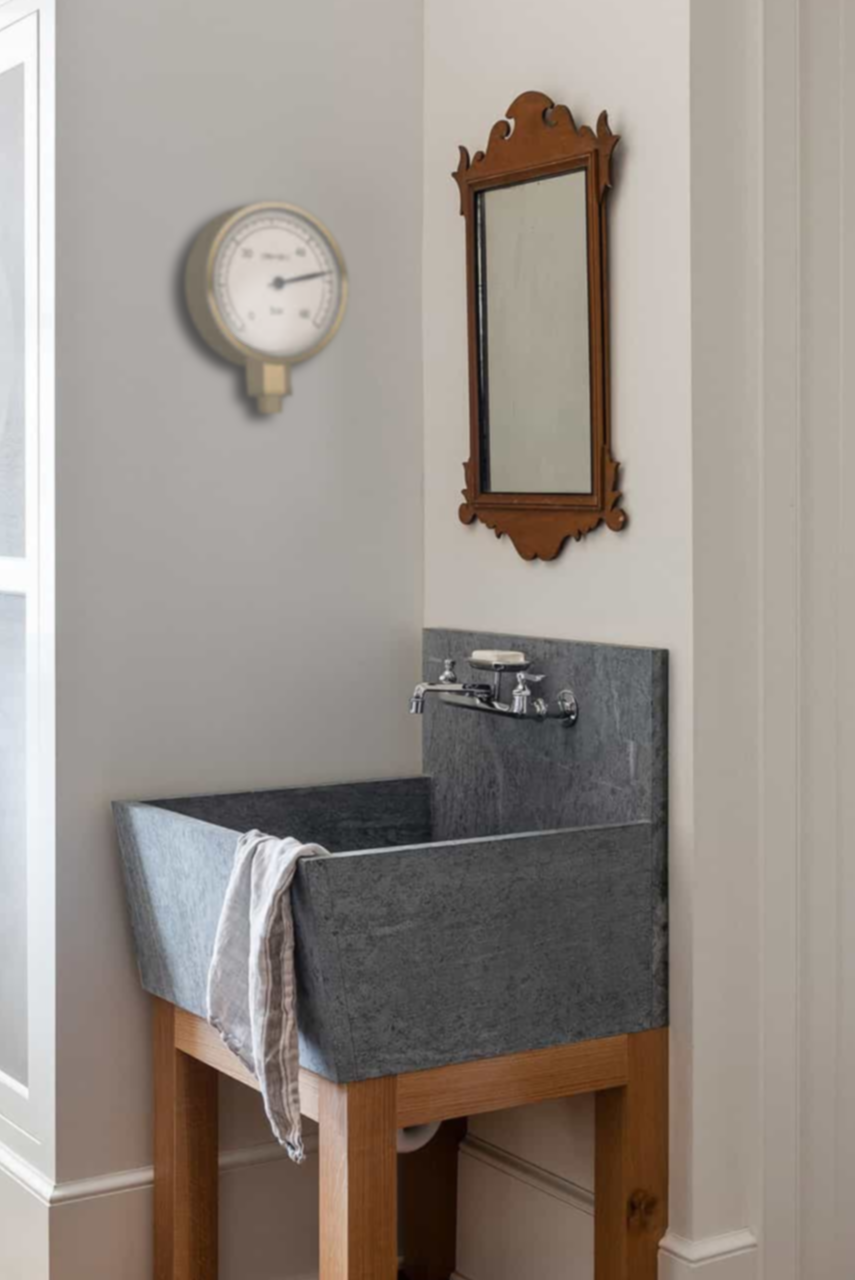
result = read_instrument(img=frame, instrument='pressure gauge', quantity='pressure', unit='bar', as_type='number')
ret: 48 bar
